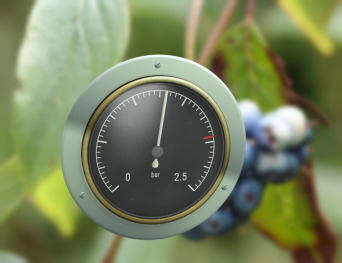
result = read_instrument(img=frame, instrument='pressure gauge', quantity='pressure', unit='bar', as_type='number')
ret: 1.3 bar
